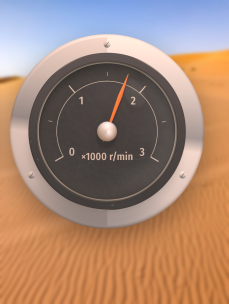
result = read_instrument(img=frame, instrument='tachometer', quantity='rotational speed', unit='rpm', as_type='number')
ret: 1750 rpm
